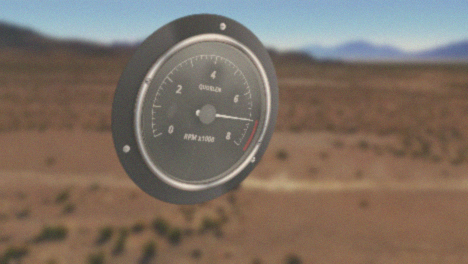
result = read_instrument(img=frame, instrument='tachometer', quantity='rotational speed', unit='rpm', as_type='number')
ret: 7000 rpm
